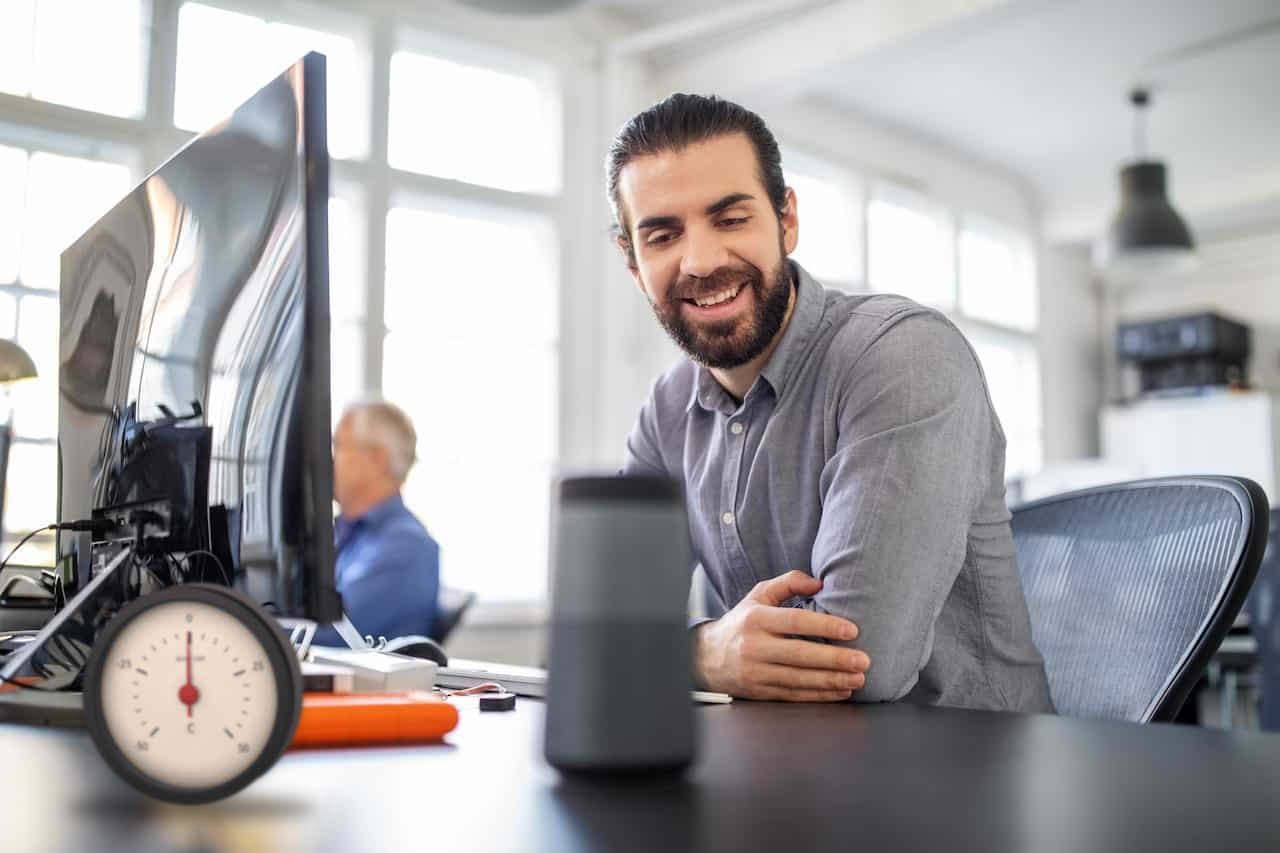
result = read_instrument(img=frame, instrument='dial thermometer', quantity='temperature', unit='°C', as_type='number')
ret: 0 °C
